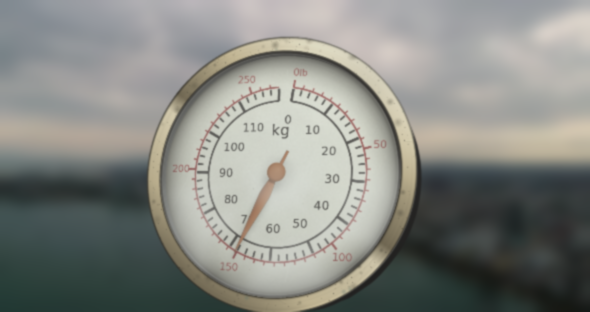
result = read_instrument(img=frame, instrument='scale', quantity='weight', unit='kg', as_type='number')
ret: 68 kg
